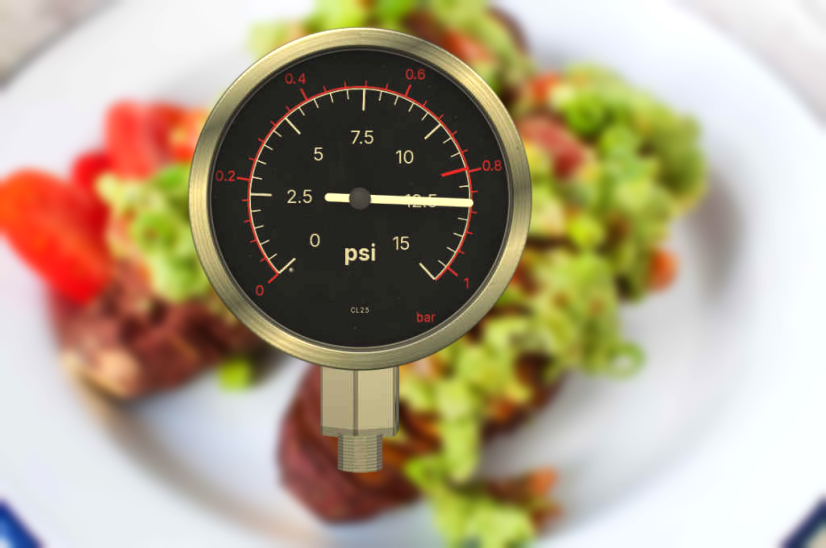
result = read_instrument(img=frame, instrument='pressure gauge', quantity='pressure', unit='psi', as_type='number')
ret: 12.5 psi
